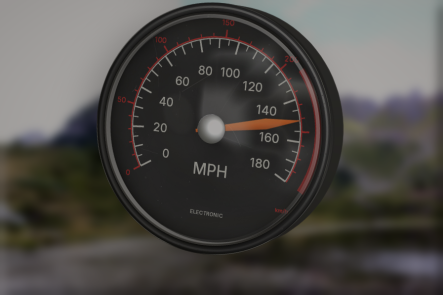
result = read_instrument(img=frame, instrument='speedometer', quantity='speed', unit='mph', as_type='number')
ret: 150 mph
